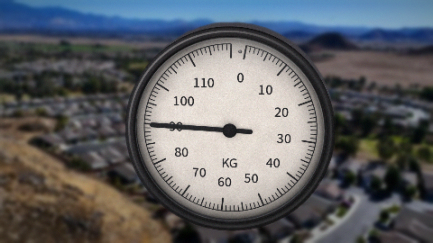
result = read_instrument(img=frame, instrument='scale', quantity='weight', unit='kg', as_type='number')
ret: 90 kg
